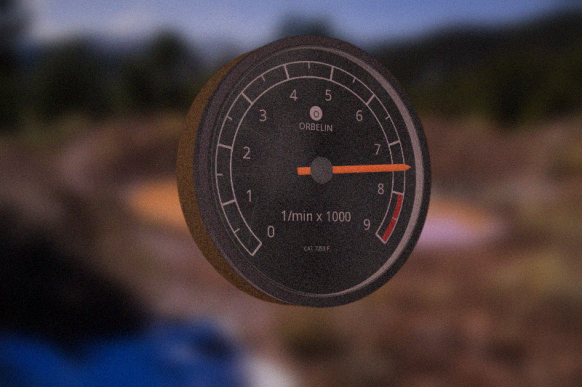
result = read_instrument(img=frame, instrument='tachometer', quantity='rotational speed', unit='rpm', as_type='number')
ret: 7500 rpm
